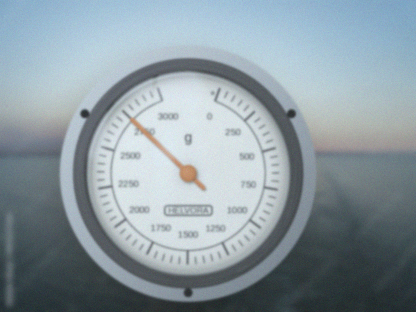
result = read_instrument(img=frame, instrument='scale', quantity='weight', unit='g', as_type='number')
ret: 2750 g
